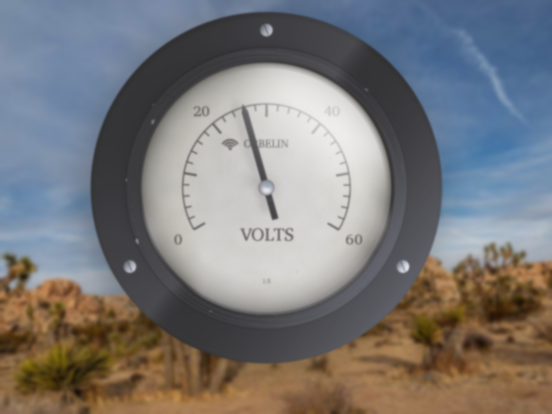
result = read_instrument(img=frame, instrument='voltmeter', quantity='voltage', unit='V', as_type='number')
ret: 26 V
